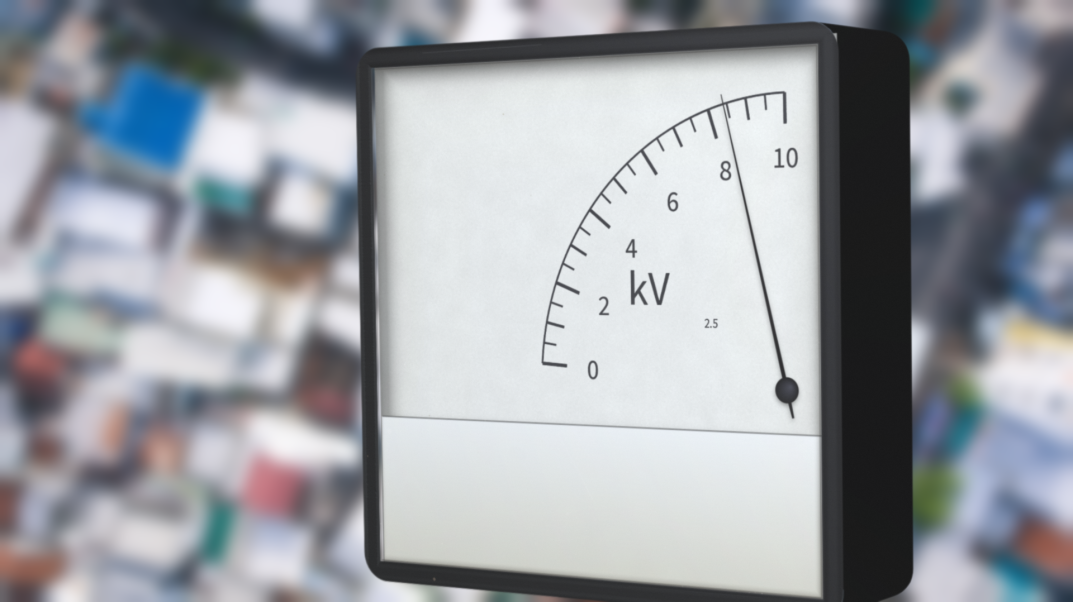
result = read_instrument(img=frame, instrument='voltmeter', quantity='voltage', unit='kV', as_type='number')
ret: 8.5 kV
